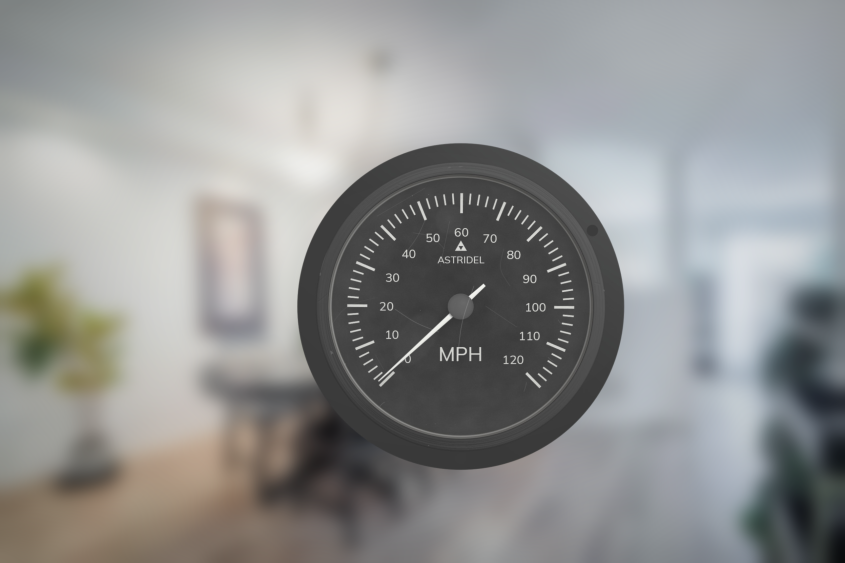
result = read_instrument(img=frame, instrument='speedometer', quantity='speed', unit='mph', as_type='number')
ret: 1 mph
